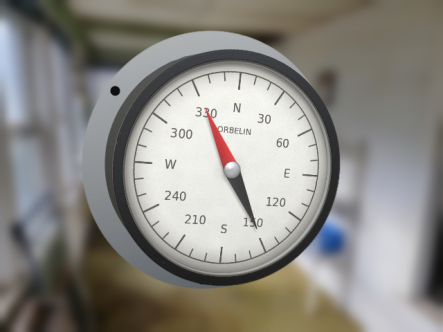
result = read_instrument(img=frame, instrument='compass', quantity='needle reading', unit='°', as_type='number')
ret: 330 °
